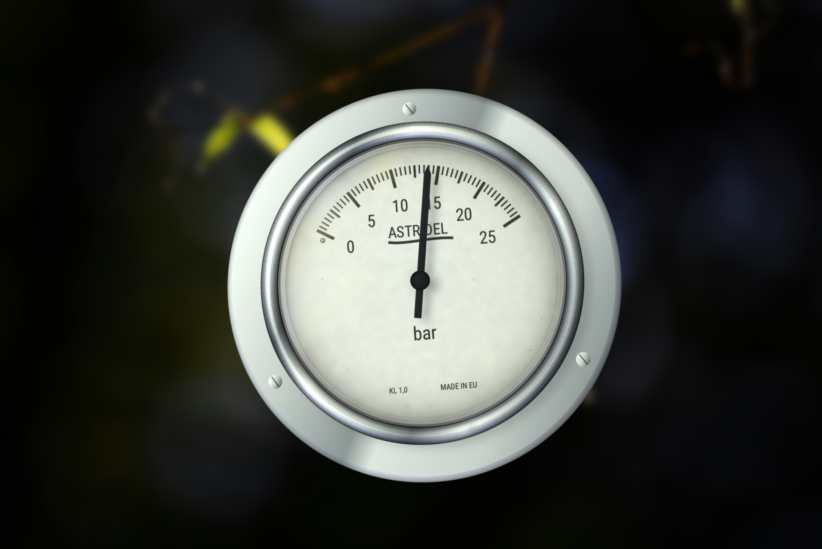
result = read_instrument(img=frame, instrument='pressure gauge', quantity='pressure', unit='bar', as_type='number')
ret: 14 bar
